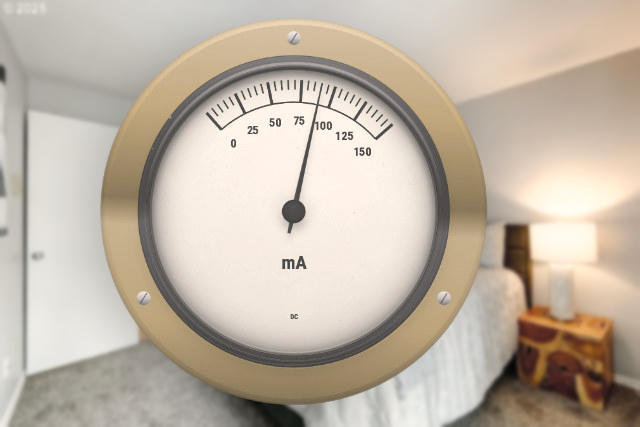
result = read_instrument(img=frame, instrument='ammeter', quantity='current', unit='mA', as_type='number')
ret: 90 mA
